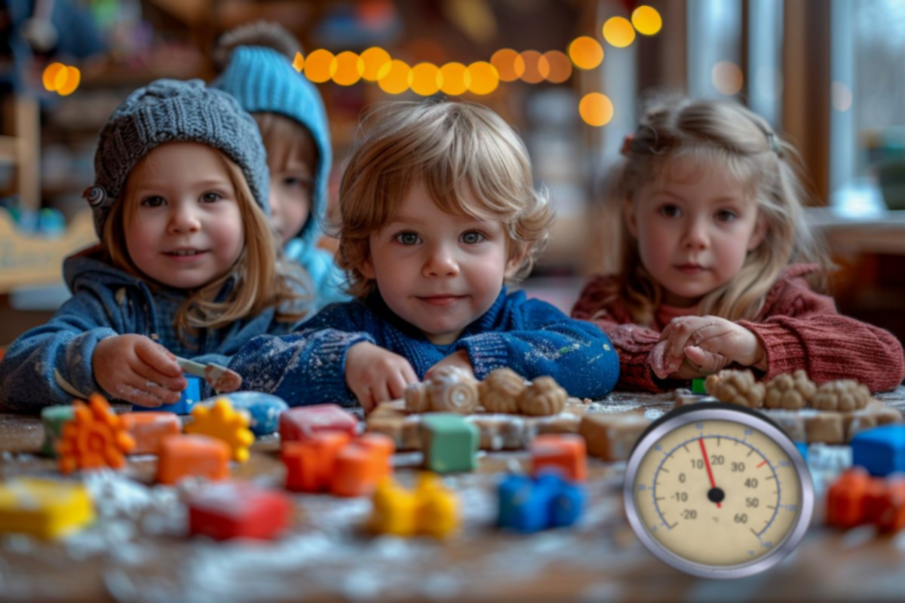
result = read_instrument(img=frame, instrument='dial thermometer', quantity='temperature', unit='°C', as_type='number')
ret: 15 °C
